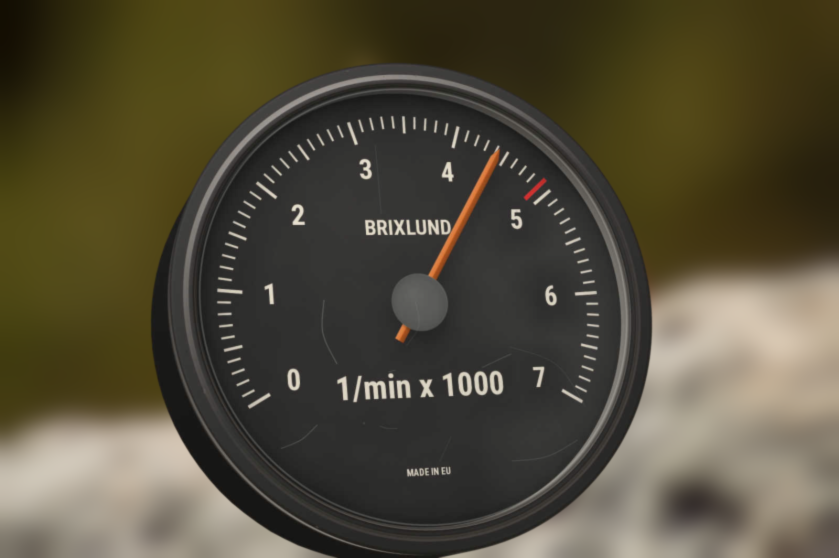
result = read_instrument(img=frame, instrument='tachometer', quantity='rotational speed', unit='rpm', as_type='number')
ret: 4400 rpm
